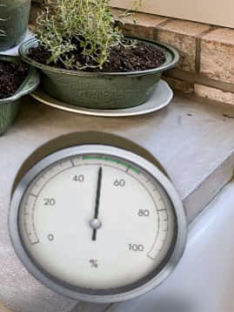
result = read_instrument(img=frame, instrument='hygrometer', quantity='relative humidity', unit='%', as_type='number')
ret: 50 %
